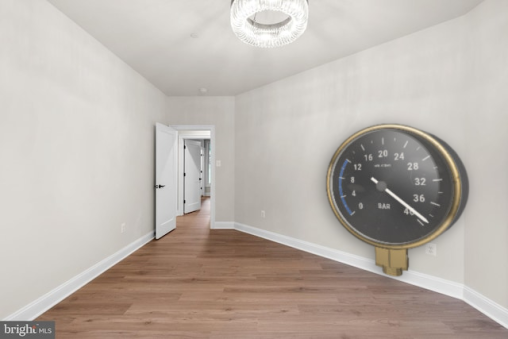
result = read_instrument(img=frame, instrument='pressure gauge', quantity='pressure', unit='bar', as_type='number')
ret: 39 bar
